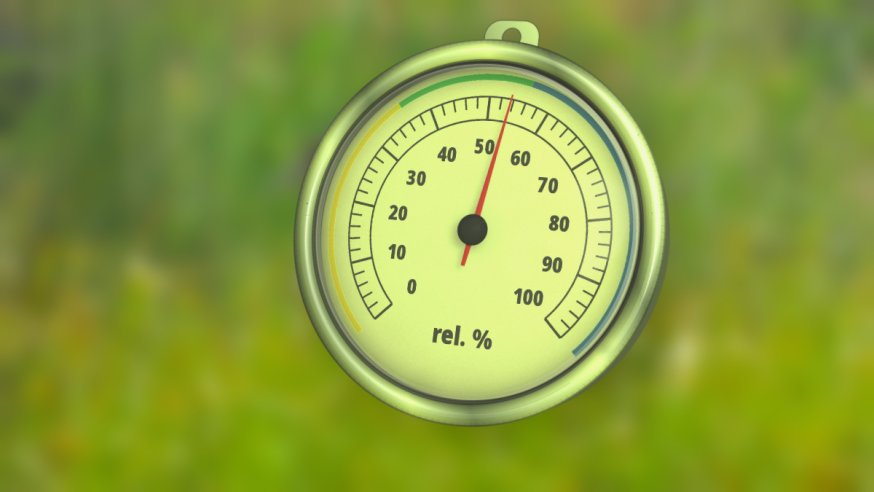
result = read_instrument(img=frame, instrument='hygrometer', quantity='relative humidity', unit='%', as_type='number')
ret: 54 %
